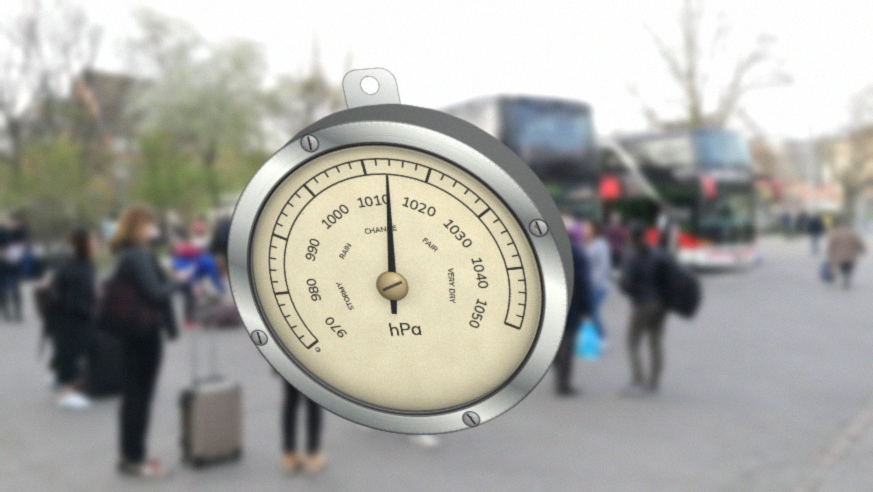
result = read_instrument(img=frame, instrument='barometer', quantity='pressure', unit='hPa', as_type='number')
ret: 1014 hPa
